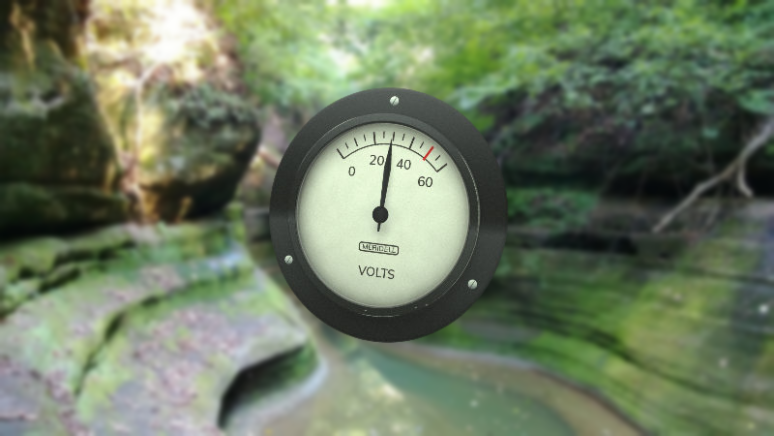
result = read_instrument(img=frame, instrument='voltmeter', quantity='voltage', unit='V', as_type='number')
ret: 30 V
